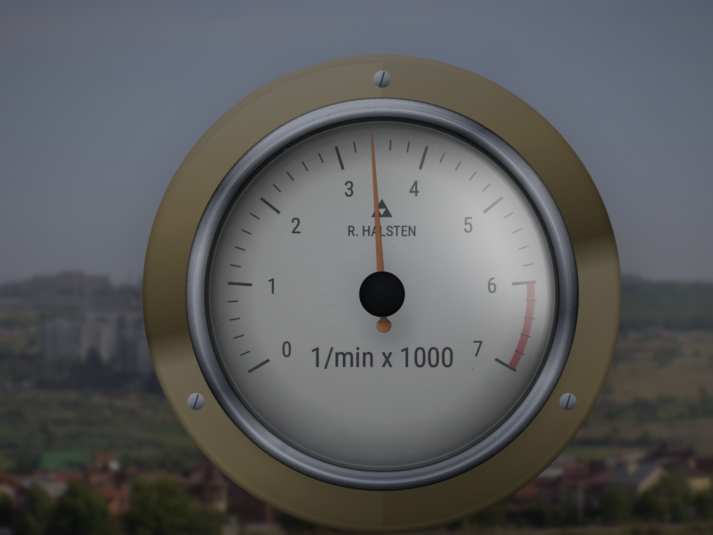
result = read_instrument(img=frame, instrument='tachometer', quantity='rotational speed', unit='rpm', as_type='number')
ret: 3400 rpm
